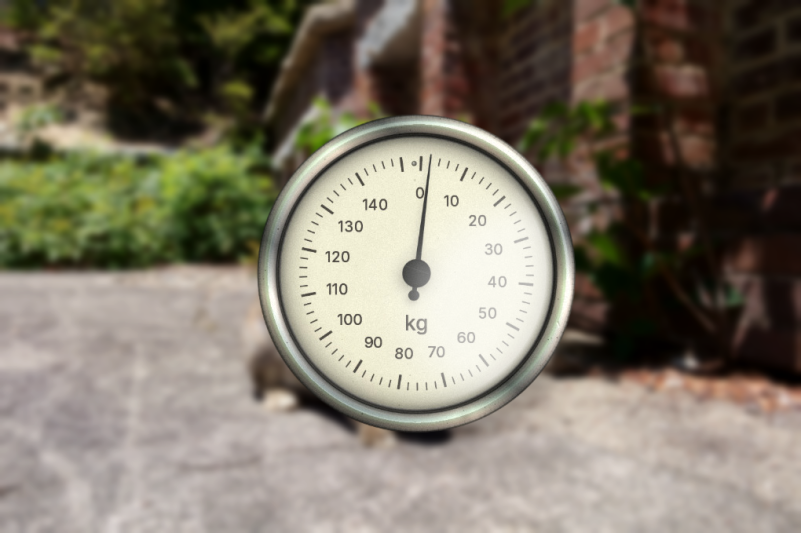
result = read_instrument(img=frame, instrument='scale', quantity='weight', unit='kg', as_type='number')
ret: 2 kg
